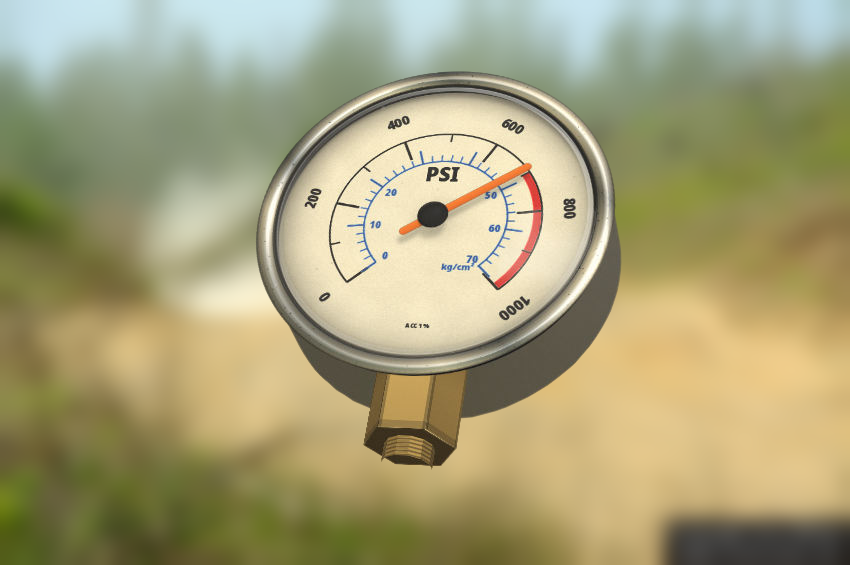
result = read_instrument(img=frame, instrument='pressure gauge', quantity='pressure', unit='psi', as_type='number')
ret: 700 psi
